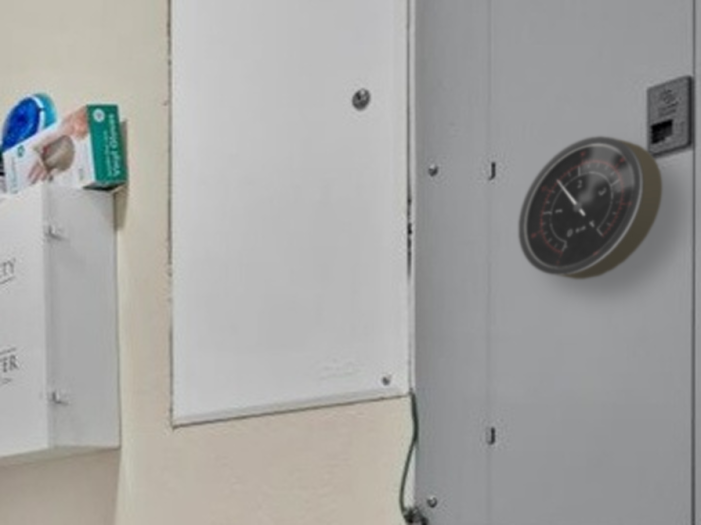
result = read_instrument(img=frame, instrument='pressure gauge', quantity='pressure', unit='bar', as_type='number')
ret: 1.6 bar
